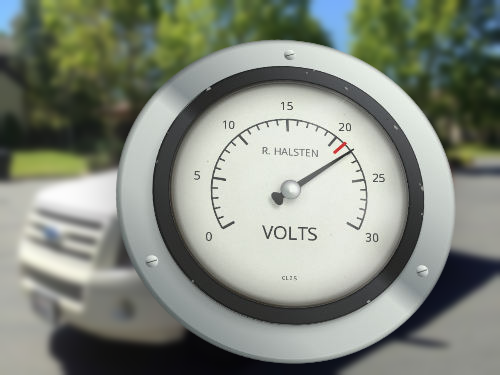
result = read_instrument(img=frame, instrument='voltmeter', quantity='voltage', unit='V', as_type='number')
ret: 22 V
